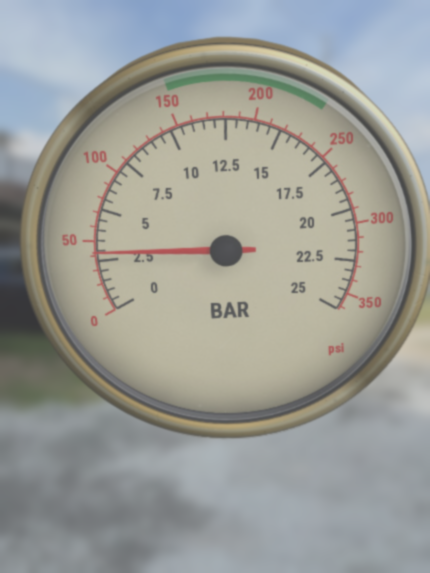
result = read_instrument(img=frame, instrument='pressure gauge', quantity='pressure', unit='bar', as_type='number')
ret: 3 bar
